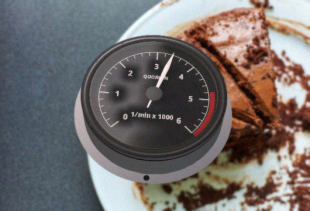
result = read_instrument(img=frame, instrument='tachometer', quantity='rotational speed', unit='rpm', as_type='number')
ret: 3400 rpm
